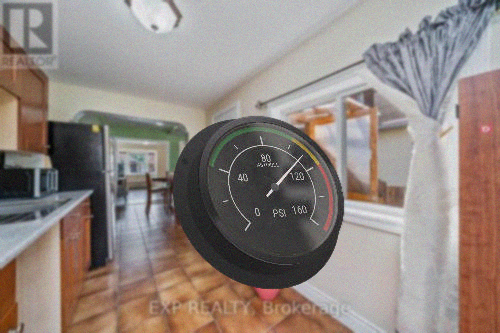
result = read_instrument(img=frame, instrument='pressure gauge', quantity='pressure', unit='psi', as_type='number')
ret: 110 psi
